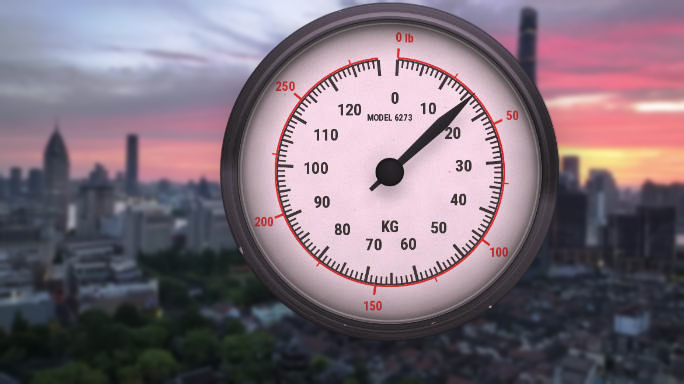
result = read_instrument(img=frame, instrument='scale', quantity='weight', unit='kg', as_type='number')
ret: 16 kg
